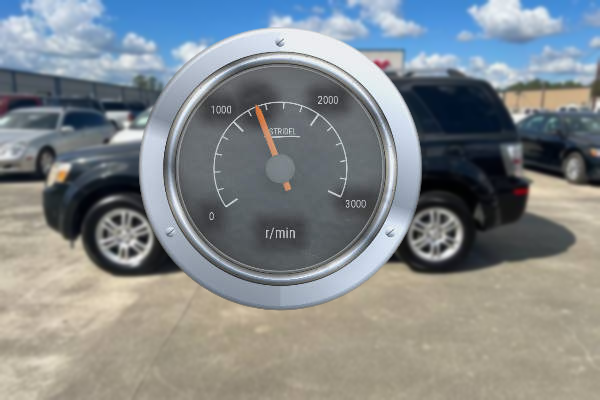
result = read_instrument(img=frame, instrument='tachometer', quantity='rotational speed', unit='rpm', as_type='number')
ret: 1300 rpm
